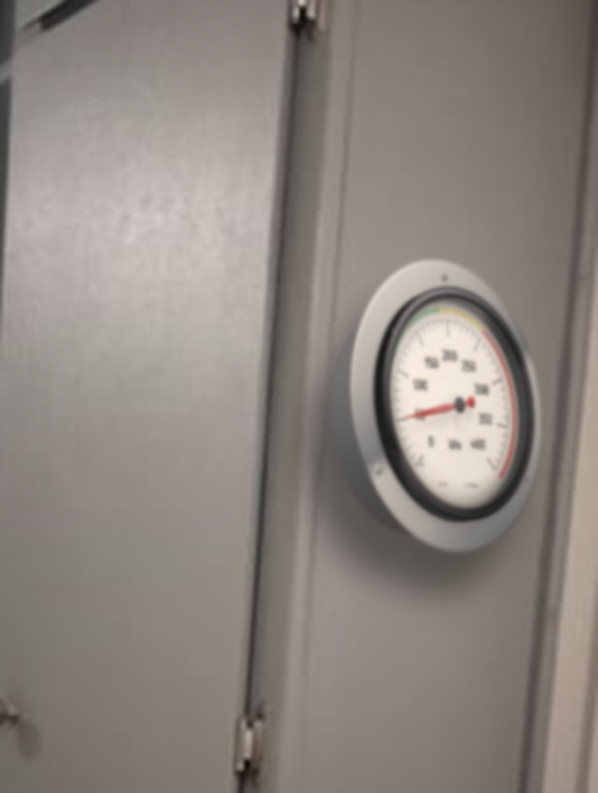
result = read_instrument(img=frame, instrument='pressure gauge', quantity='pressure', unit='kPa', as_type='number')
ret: 50 kPa
